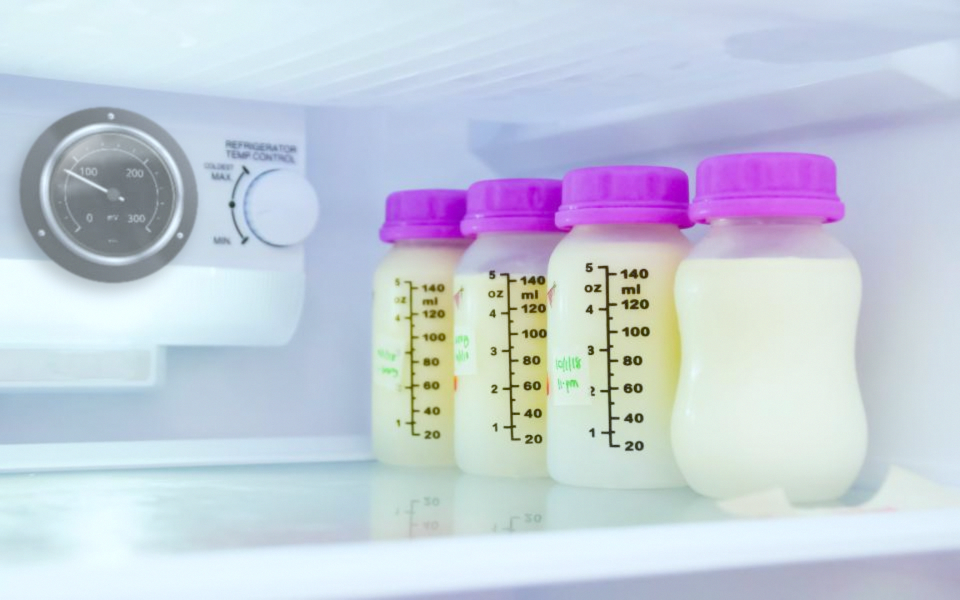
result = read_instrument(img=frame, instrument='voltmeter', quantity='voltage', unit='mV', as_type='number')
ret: 80 mV
